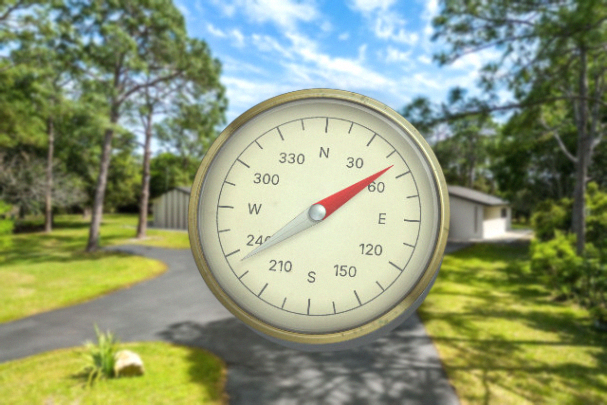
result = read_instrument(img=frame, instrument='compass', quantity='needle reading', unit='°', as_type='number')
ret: 52.5 °
